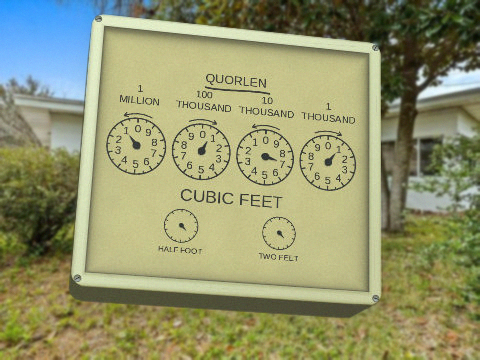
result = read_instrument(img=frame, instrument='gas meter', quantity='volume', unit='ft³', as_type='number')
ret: 107100 ft³
